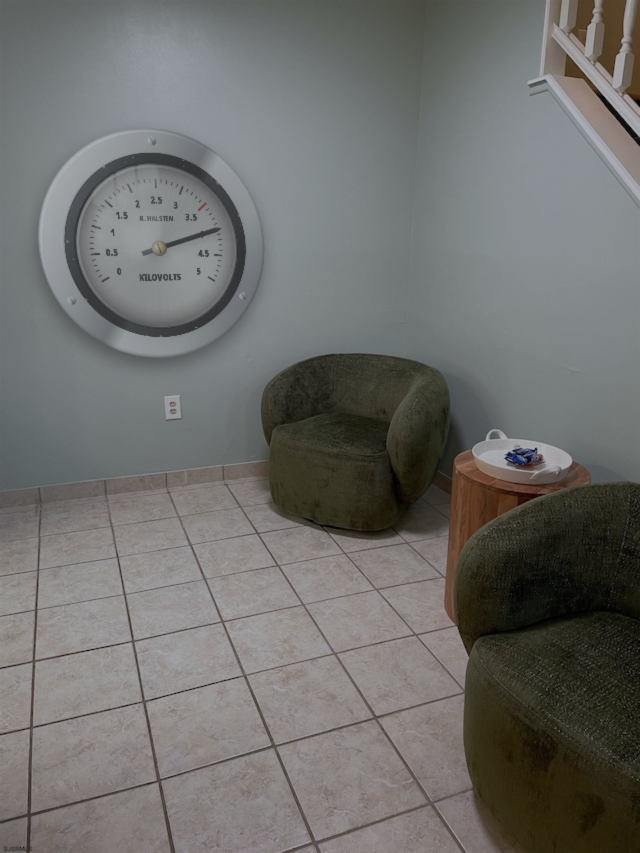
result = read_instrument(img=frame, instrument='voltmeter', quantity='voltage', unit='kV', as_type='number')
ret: 4 kV
